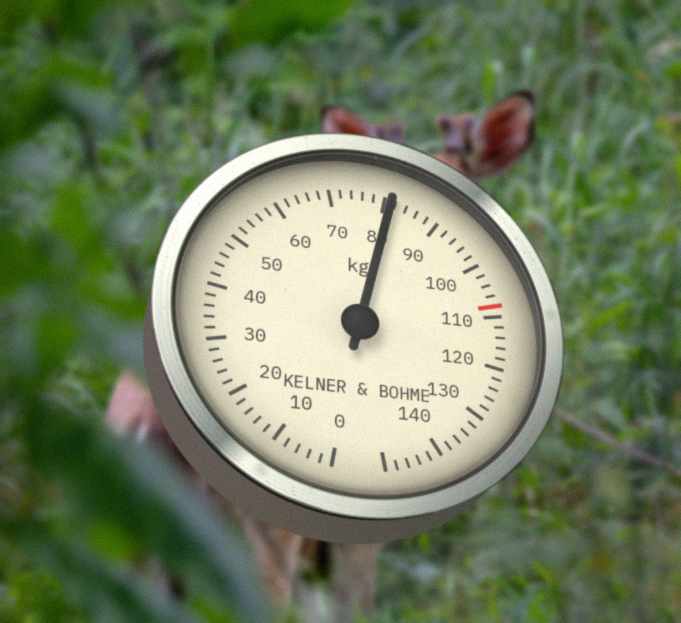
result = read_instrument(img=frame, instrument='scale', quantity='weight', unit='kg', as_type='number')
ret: 81 kg
